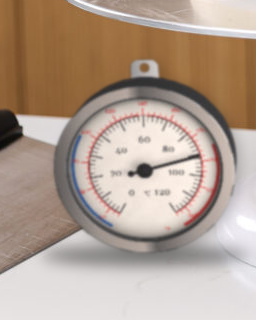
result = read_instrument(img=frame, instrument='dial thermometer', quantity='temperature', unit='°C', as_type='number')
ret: 90 °C
